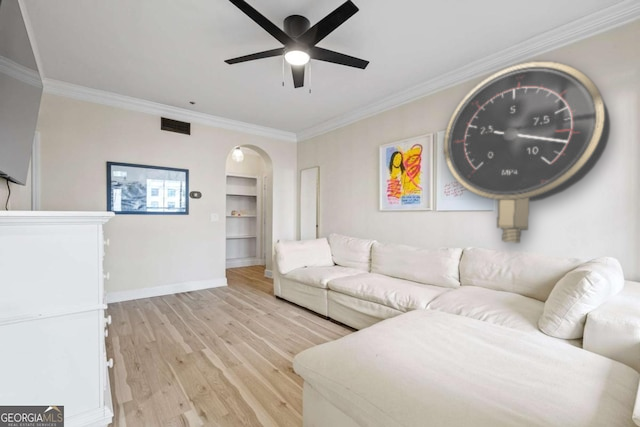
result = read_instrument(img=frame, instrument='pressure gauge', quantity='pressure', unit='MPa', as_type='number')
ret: 9 MPa
